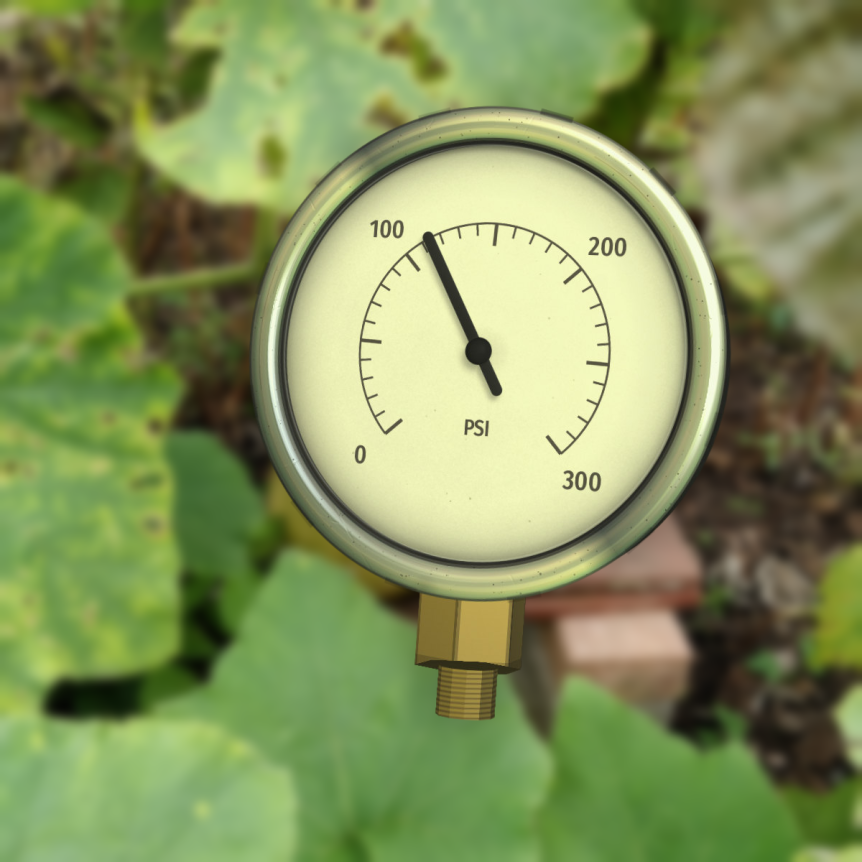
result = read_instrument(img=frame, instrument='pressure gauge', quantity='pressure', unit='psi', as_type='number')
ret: 115 psi
